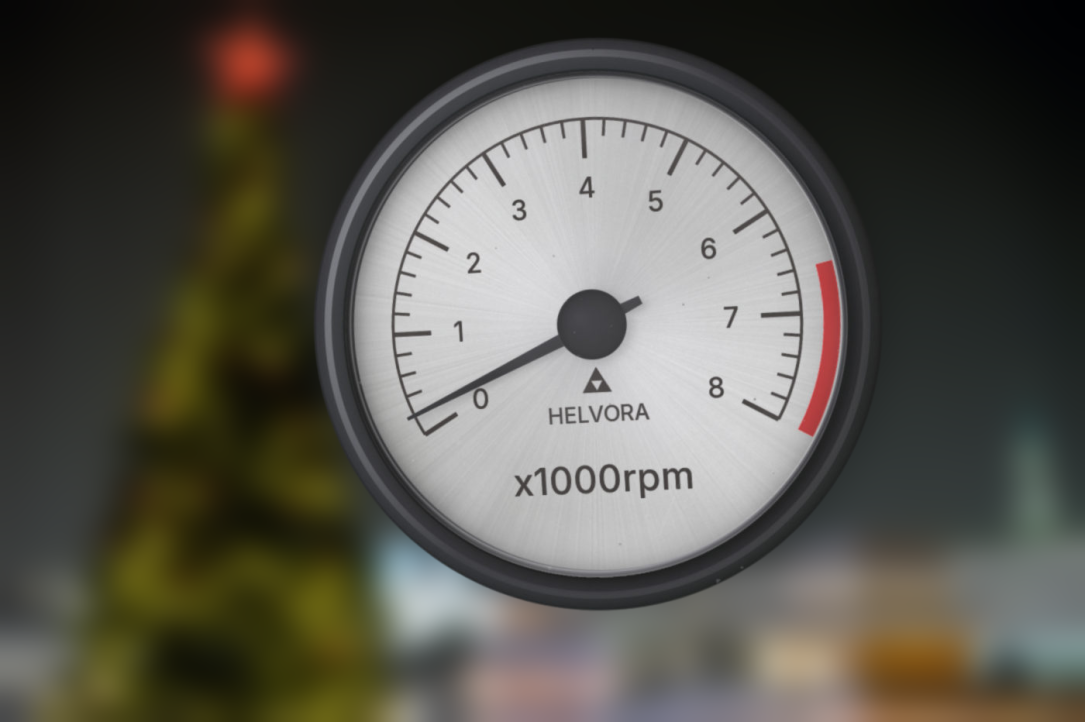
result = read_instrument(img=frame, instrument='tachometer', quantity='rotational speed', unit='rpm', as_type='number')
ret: 200 rpm
